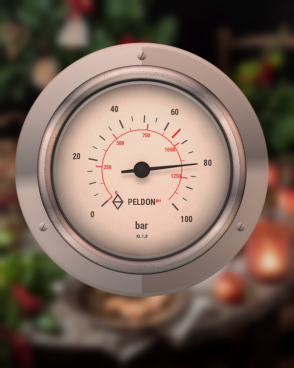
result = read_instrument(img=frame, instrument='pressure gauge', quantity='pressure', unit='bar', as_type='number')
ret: 80 bar
